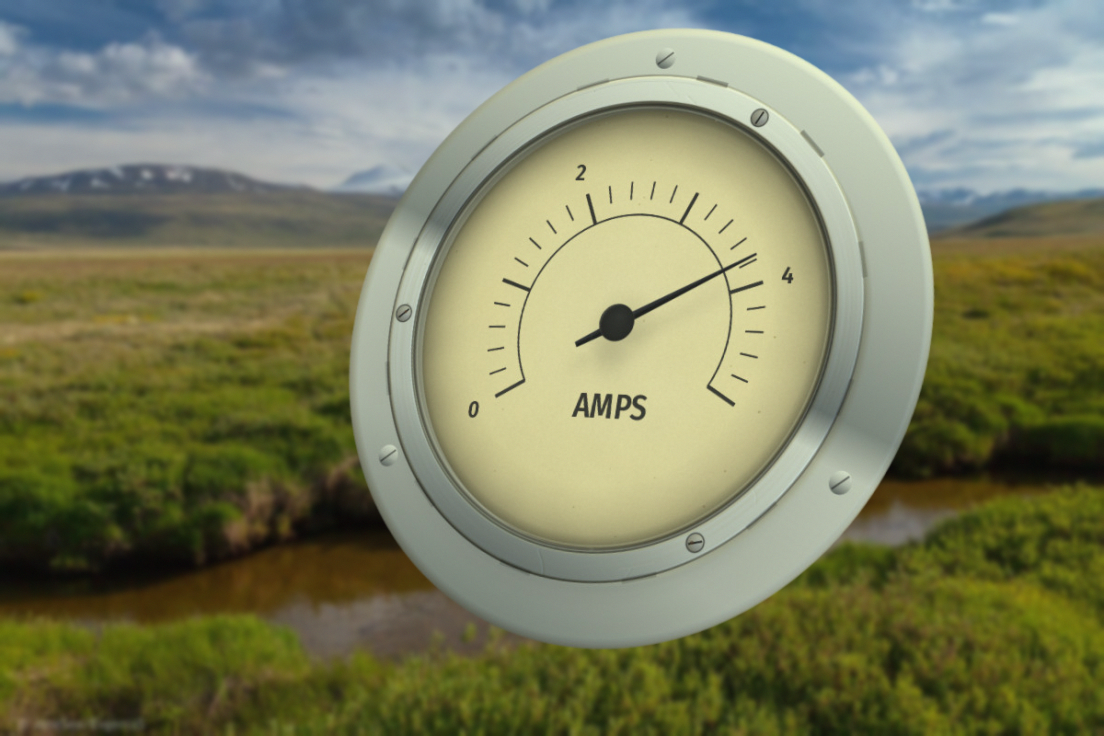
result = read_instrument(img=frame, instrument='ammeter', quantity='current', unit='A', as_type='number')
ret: 3.8 A
